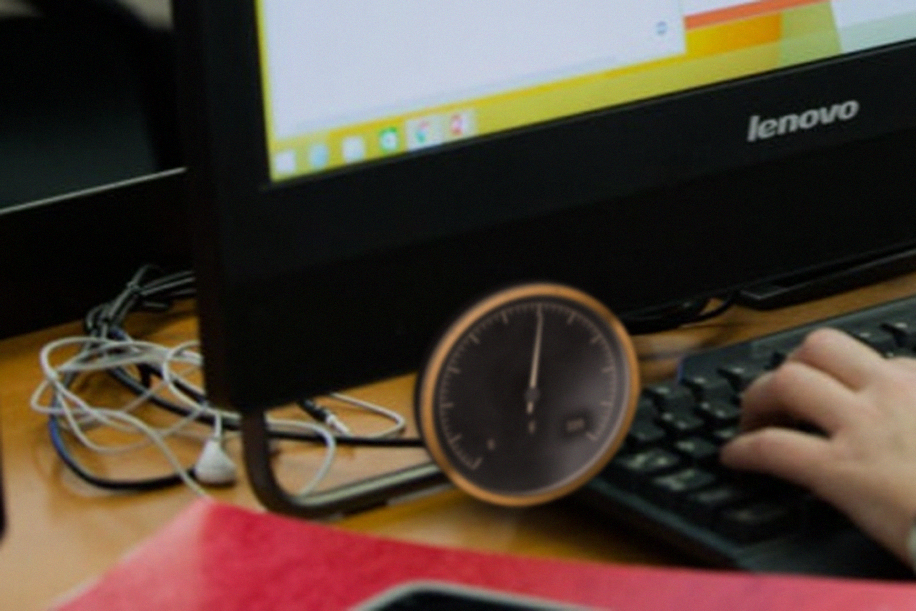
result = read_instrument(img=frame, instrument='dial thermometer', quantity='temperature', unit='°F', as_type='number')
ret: 120 °F
